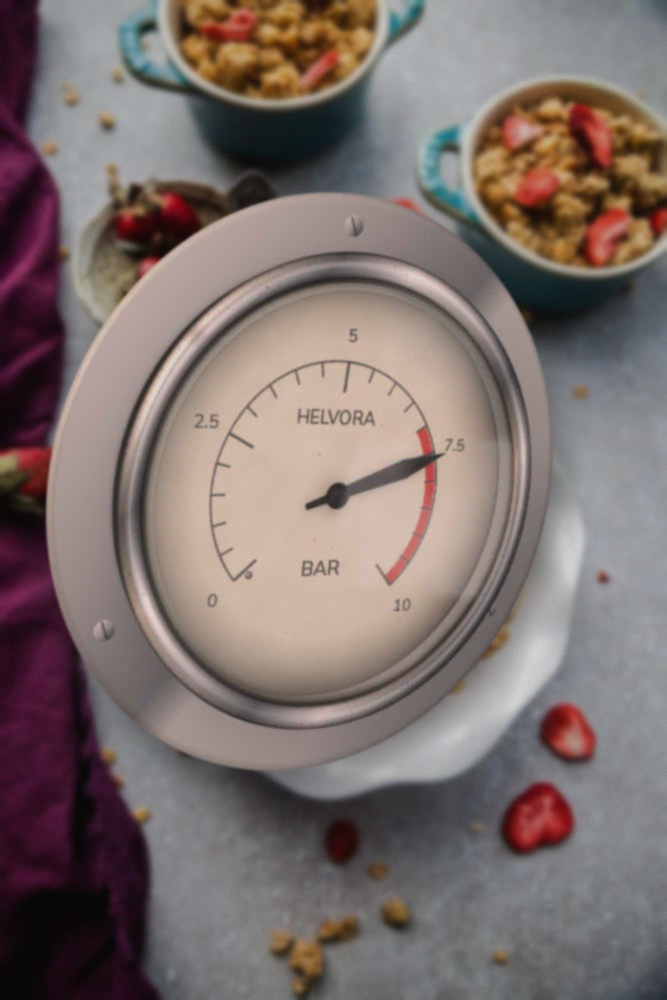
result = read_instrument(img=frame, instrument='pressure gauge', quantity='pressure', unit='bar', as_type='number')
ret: 7.5 bar
